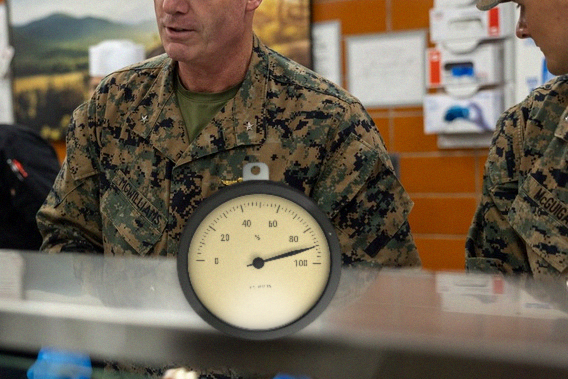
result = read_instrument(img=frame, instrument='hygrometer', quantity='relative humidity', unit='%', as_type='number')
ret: 90 %
